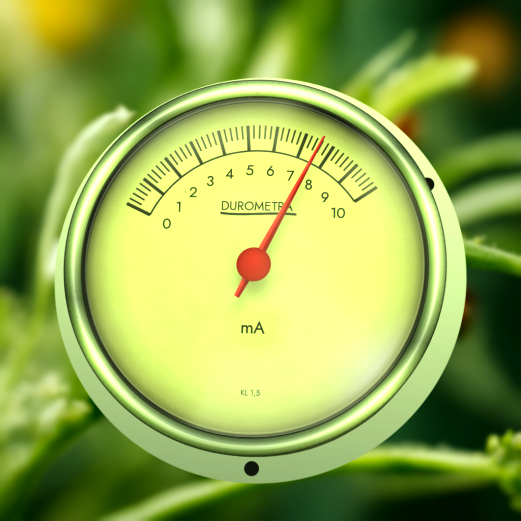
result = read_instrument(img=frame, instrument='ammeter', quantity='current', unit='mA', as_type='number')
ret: 7.6 mA
